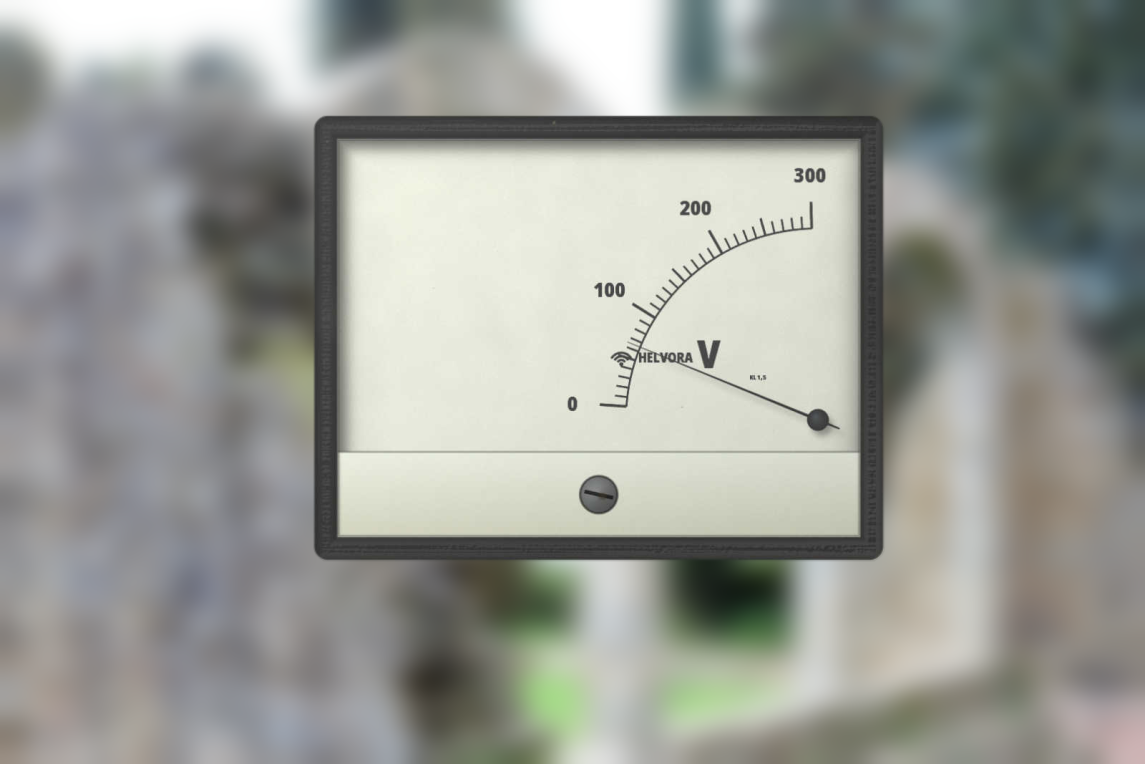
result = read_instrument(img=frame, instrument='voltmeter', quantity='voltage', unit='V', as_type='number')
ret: 65 V
